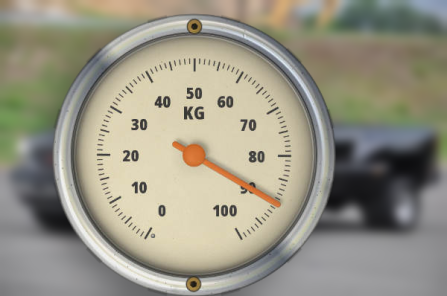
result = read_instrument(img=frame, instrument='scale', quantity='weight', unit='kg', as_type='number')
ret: 90 kg
